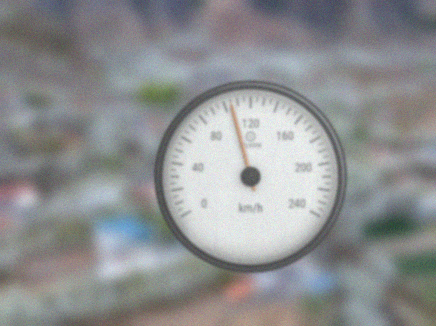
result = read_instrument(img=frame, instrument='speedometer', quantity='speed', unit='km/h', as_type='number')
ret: 105 km/h
